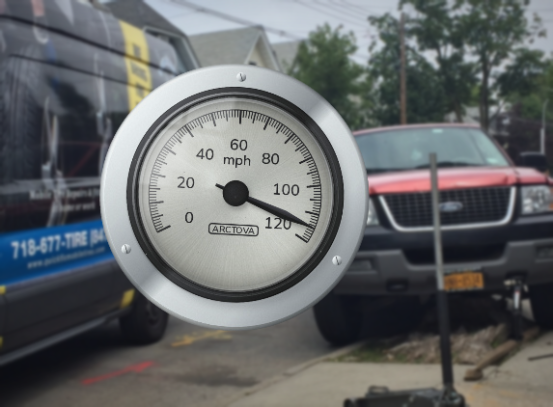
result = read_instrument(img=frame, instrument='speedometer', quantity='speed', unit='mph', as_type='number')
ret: 115 mph
